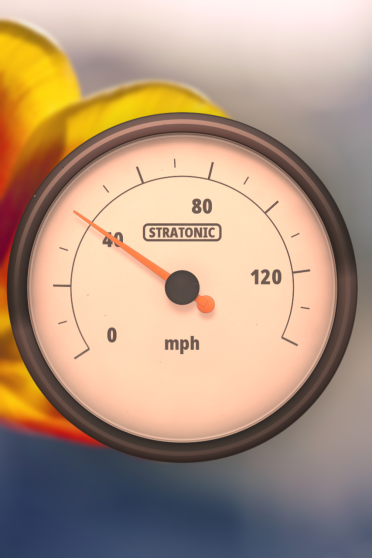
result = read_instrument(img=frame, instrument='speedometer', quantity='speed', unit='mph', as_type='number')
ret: 40 mph
